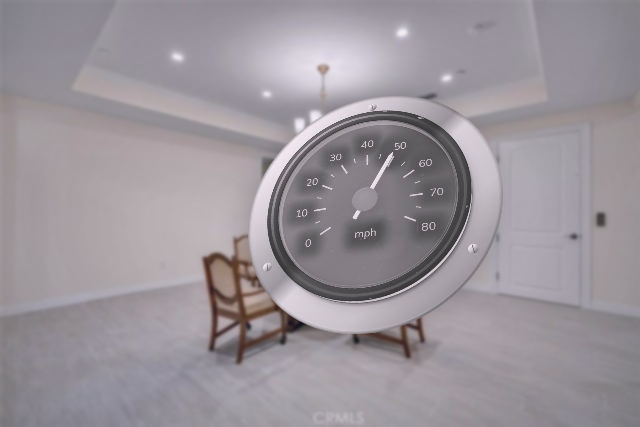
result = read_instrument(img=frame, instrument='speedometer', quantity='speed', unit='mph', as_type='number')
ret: 50 mph
